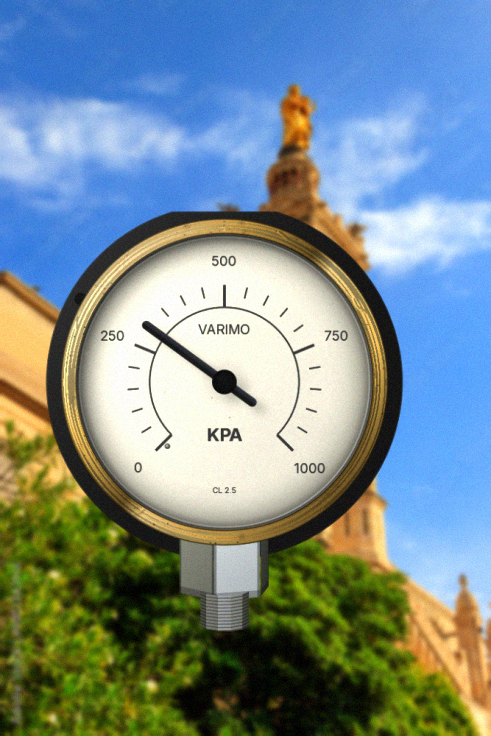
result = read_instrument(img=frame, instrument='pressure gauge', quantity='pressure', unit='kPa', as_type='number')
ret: 300 kPa
